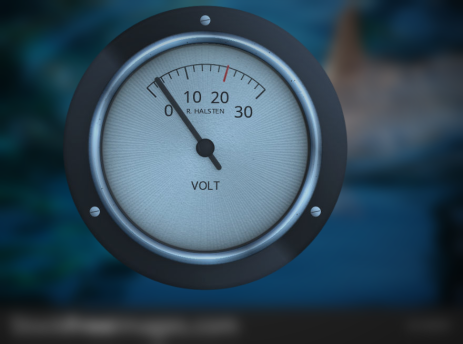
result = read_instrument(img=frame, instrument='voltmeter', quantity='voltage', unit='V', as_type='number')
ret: 3 V
